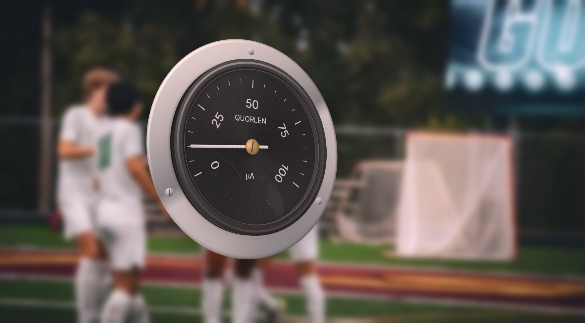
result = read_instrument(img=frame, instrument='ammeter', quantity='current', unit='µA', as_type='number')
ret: 10 µA
